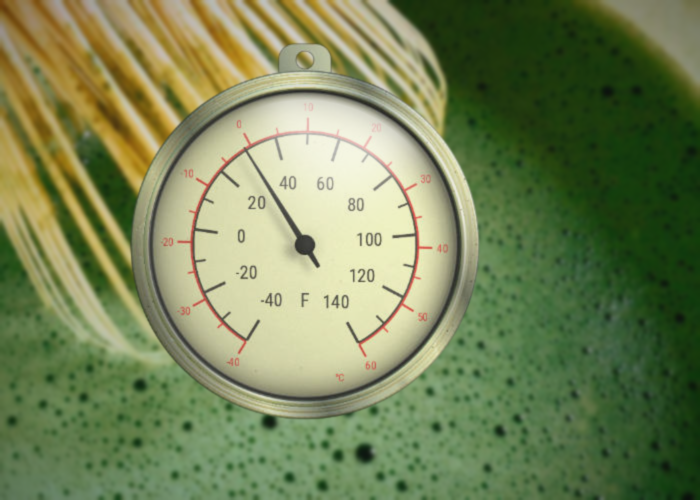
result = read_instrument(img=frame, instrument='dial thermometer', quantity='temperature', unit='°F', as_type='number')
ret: 30 °F
